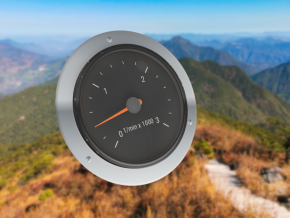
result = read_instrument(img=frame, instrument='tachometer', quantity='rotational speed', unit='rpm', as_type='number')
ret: 400 rpm
